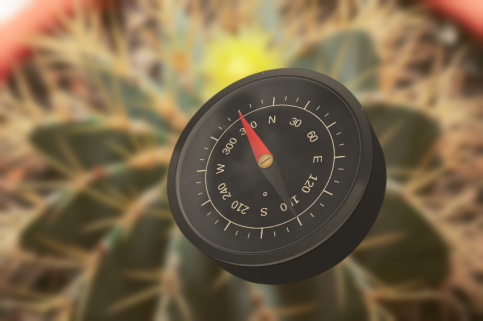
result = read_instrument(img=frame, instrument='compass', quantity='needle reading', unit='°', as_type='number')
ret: 330 °
